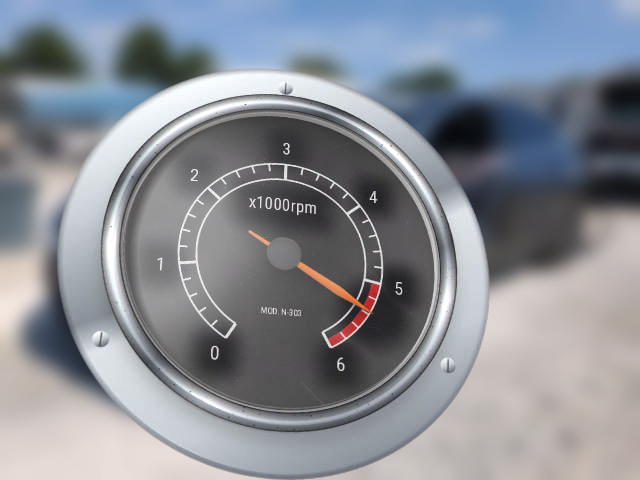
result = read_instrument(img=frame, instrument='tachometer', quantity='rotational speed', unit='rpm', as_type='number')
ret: 5400 rpm
